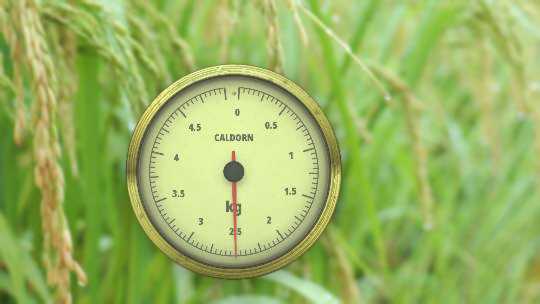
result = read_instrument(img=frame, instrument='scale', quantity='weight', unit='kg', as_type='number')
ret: 2.5 kg
